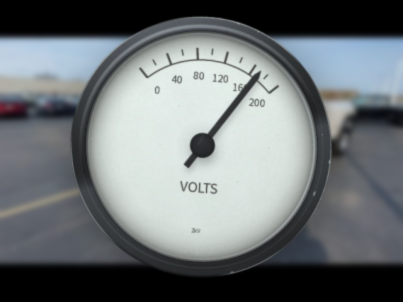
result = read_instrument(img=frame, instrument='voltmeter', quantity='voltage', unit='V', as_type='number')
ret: 170 V
